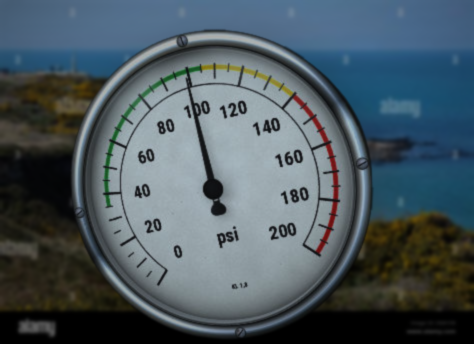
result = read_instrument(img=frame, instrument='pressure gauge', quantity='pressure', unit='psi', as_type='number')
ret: 100 psi
